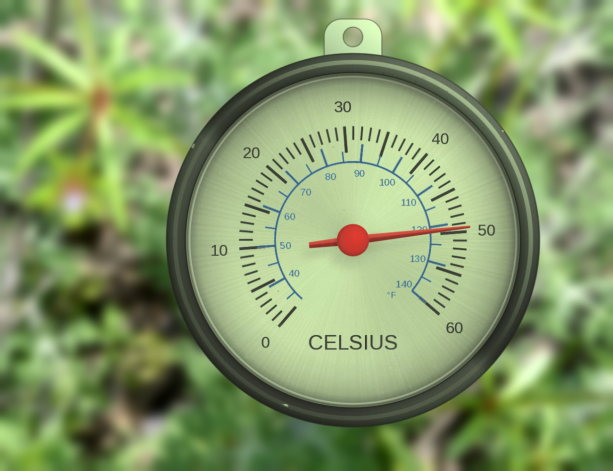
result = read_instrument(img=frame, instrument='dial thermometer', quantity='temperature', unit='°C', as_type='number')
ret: 49.5 °C
